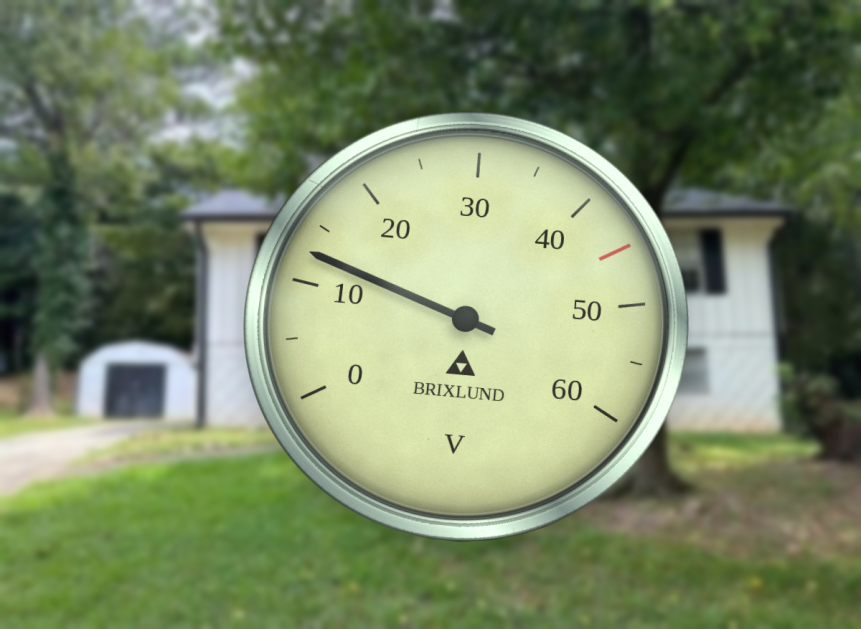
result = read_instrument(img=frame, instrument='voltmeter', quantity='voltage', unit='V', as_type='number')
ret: 12.5 V
